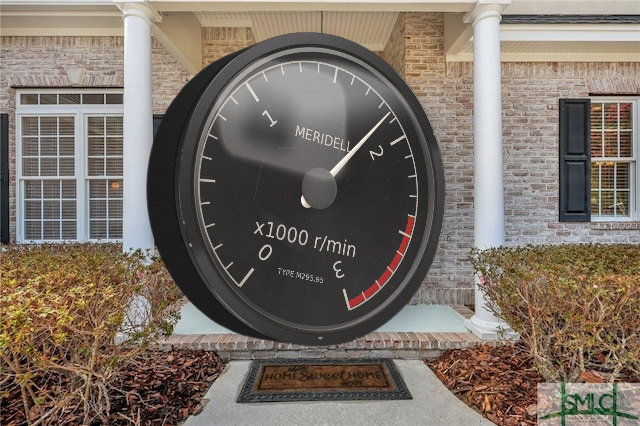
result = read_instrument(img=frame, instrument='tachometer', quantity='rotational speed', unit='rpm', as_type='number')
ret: 1850 rpm
